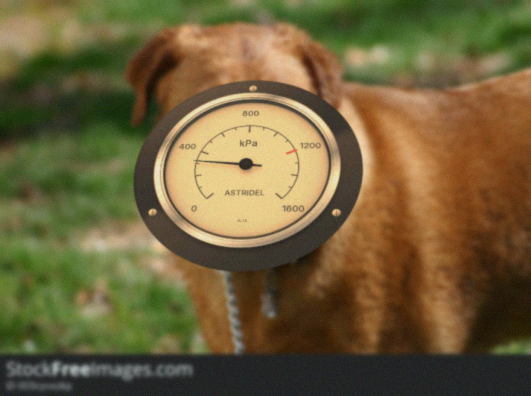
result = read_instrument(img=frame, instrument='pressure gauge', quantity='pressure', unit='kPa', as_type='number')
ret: 300 kPa
